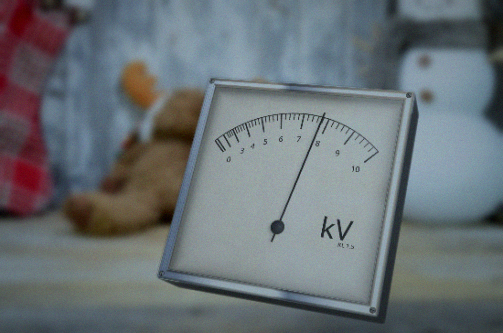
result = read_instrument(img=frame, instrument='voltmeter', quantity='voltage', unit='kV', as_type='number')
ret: 7.8 kV
